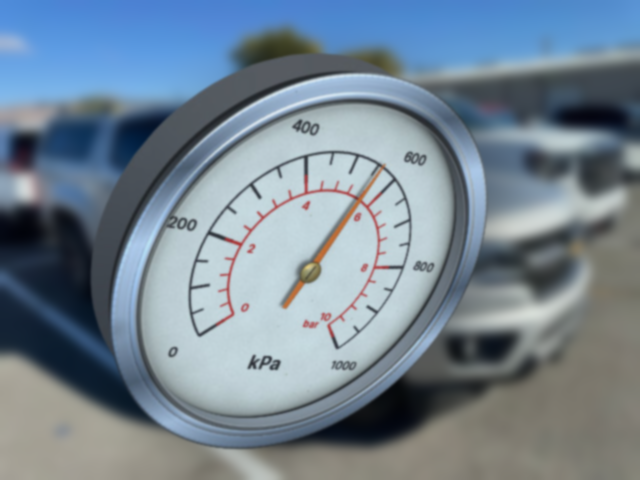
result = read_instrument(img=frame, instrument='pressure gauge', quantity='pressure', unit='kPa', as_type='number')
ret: 550 kPa
